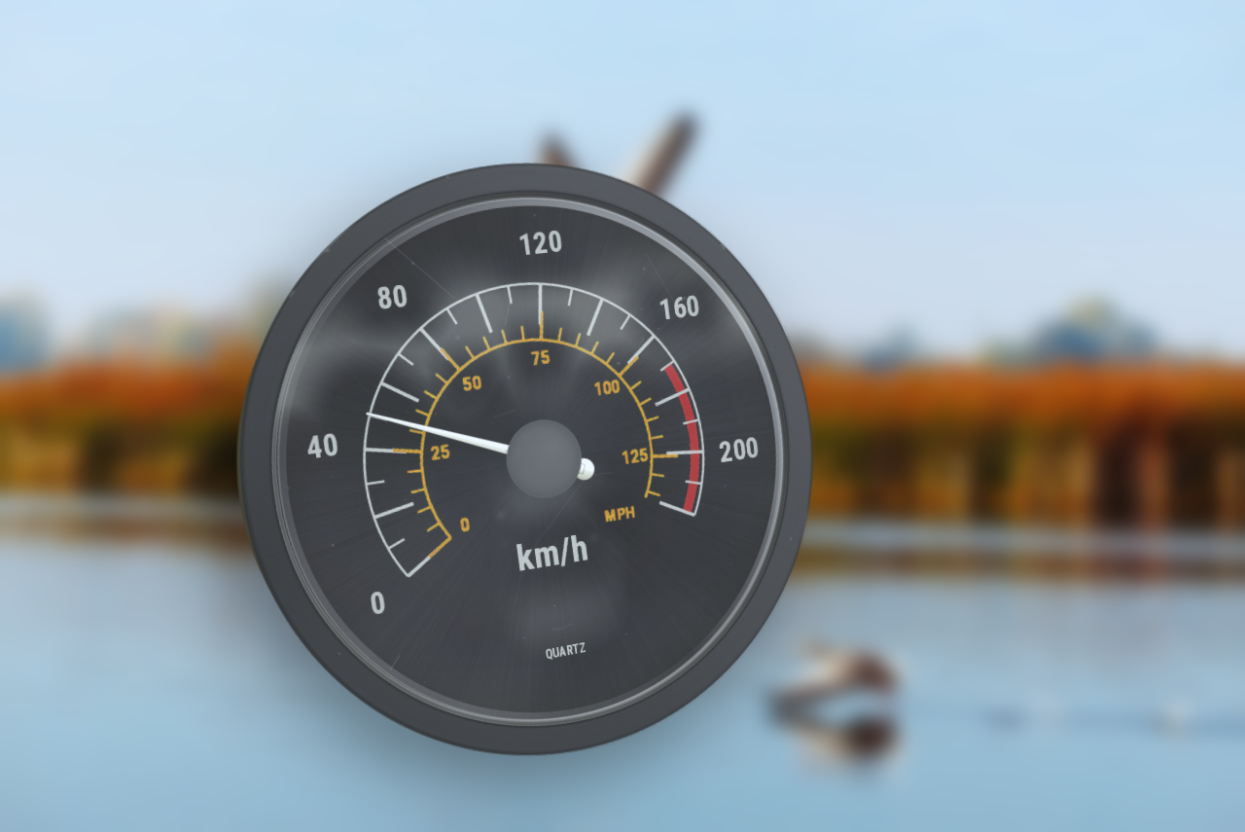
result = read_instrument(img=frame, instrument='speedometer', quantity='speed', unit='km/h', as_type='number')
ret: 50 km/h
